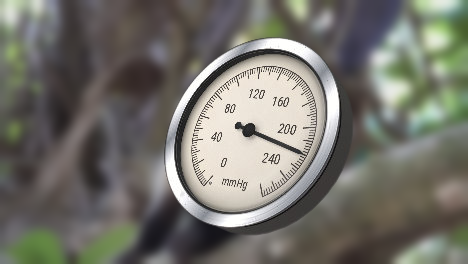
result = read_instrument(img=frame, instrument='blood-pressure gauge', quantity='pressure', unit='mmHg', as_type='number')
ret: 220 mmHg
